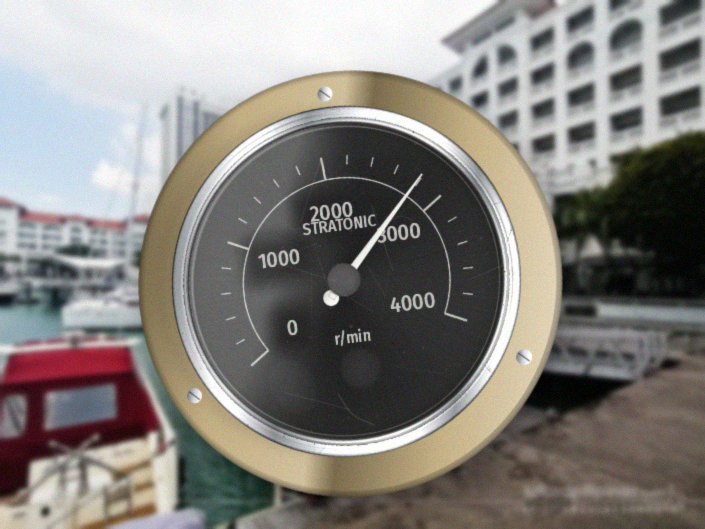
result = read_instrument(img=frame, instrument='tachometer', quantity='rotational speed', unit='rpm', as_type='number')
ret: 2800 rpm
